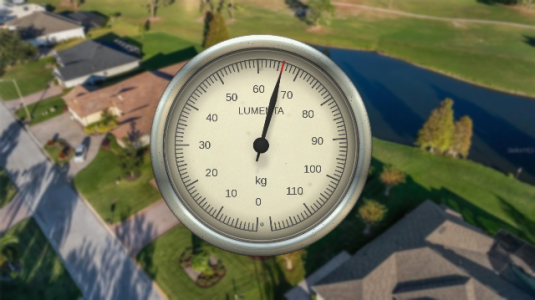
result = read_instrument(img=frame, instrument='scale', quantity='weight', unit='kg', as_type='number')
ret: 66 kg
